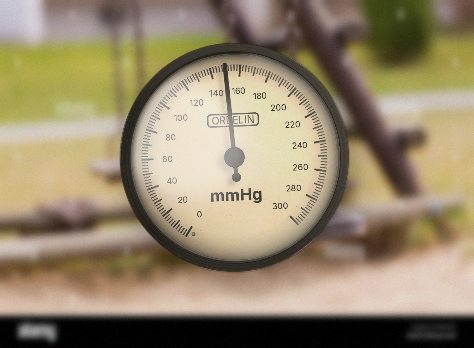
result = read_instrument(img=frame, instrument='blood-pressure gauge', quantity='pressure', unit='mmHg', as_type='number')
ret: 150 mmHg
